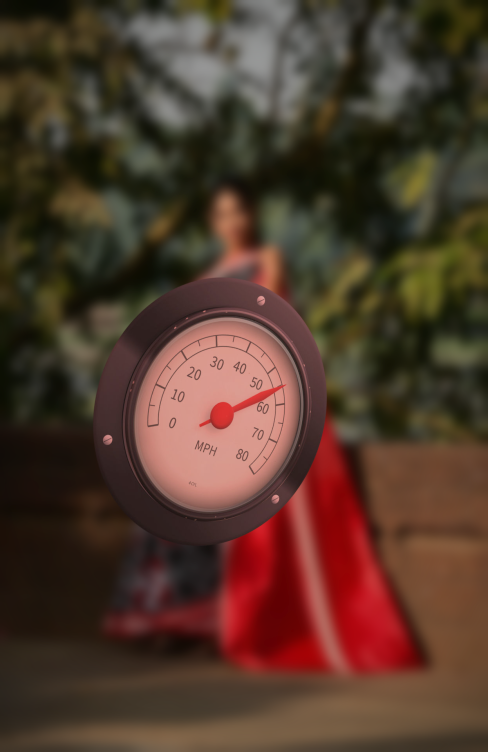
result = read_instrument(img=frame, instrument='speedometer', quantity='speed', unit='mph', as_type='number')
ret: 55 mph
